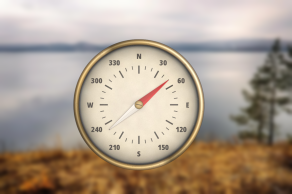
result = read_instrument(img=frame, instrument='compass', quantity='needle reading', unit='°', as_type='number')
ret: 50 °
